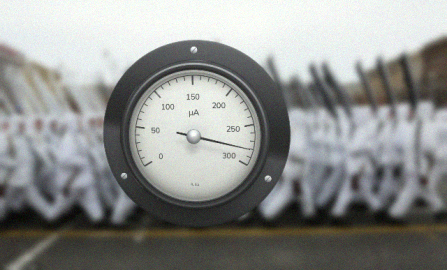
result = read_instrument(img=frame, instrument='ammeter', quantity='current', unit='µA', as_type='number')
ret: 280 µA
